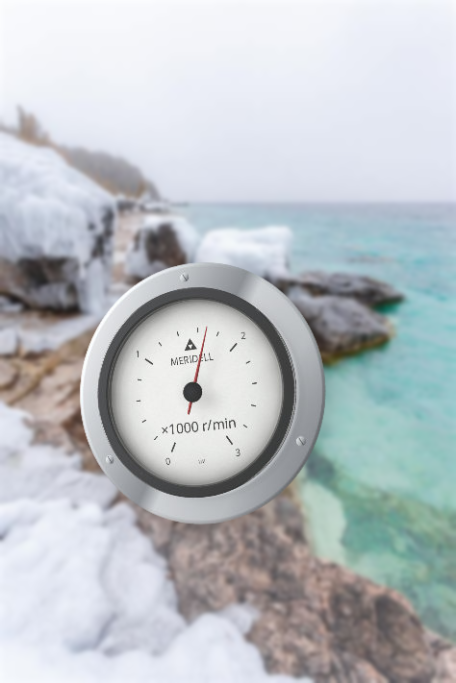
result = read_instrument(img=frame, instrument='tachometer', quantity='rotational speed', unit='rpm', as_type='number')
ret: 1700 rpm
